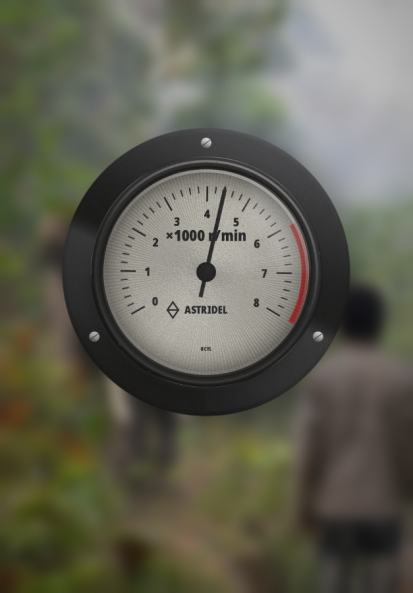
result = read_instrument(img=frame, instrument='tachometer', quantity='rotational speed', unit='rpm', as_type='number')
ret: 4400 rpm
